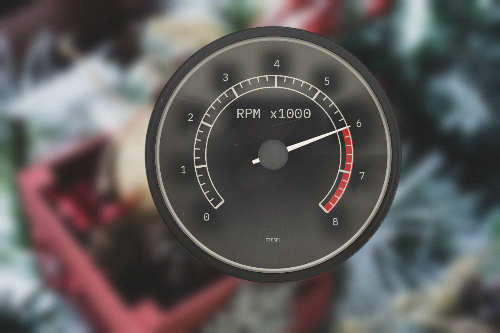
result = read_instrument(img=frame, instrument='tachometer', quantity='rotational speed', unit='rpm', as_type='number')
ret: 6000 rpm
